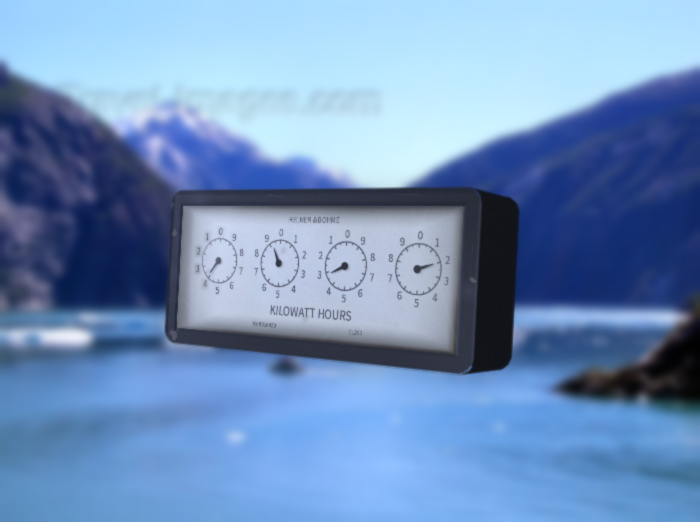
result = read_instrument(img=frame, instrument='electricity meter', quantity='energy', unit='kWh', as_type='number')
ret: 3932 kWh
